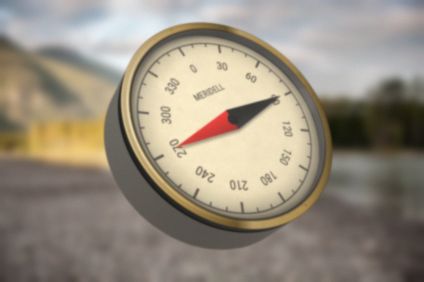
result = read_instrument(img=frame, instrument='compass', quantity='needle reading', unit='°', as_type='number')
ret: 270 °
